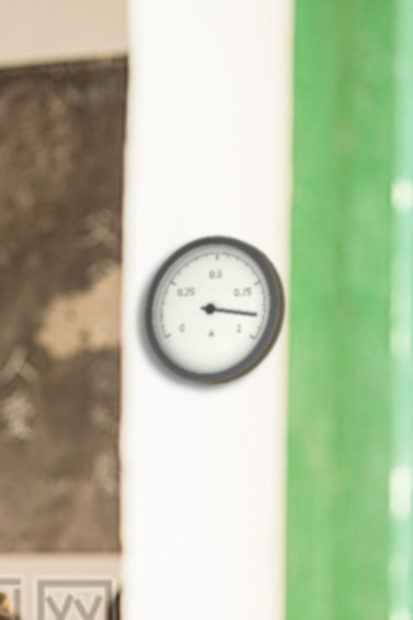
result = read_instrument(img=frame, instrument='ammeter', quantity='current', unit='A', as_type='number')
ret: 0.9 A
